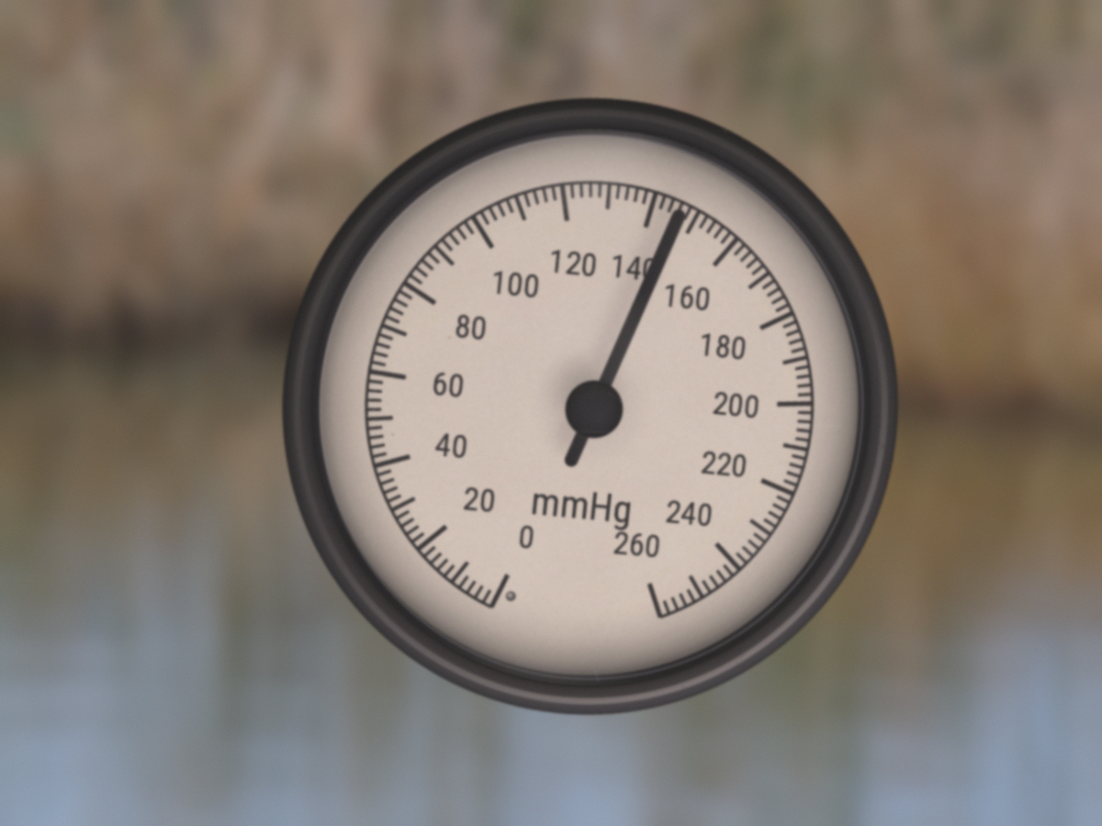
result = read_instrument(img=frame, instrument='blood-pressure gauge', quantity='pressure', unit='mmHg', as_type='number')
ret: 146 mmHg
